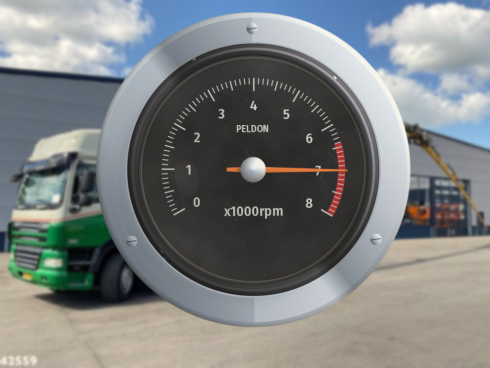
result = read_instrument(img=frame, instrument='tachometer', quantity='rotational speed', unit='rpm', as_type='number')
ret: 7000 rpm
